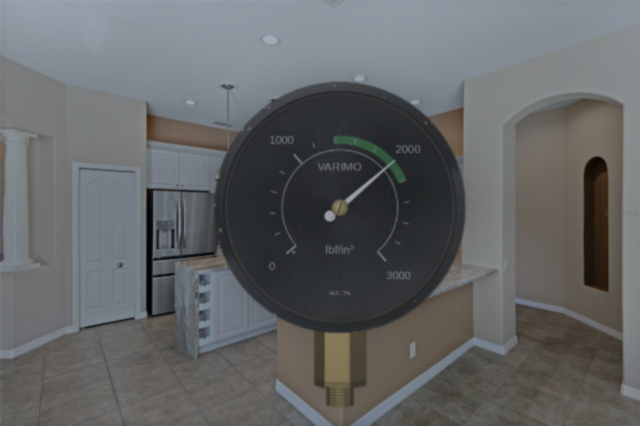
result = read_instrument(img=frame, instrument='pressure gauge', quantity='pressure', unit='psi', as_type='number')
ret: 2000 psi
